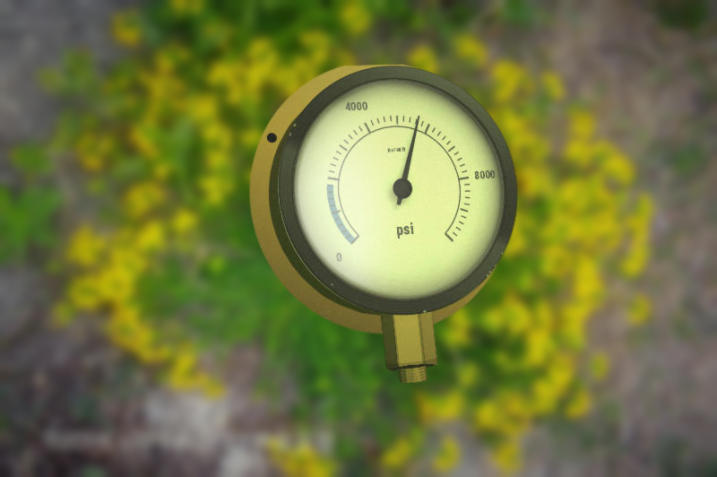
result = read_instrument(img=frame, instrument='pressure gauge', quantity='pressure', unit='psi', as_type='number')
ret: 5600 psi
